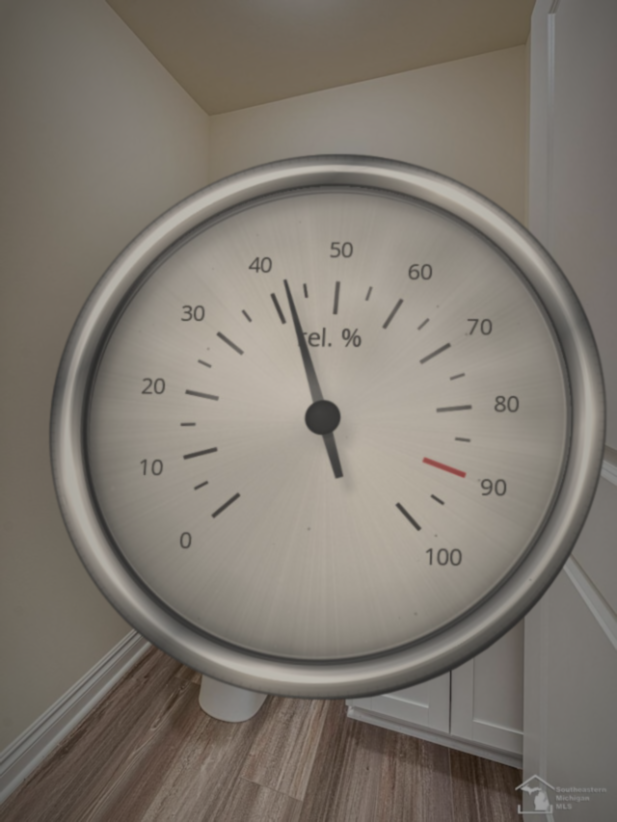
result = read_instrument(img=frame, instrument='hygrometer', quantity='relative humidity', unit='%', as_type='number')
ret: 42.5 %
